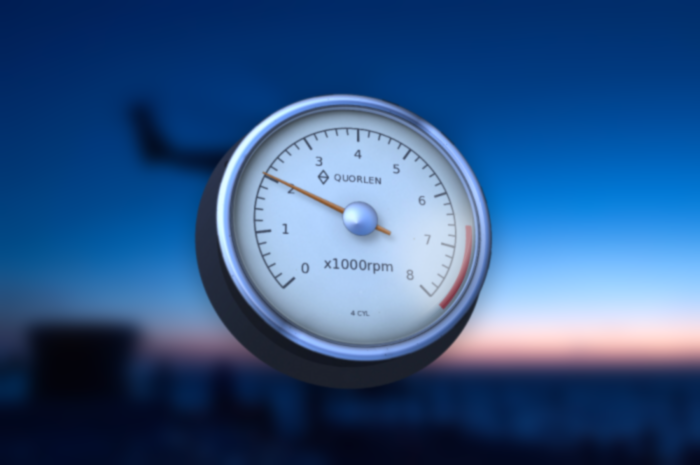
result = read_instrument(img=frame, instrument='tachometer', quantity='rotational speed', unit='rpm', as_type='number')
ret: 2000 rpm
